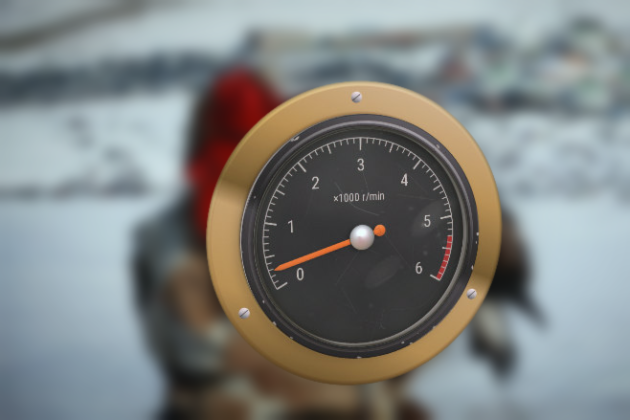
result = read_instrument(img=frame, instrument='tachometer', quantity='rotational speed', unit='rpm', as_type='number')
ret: 300 rpm
